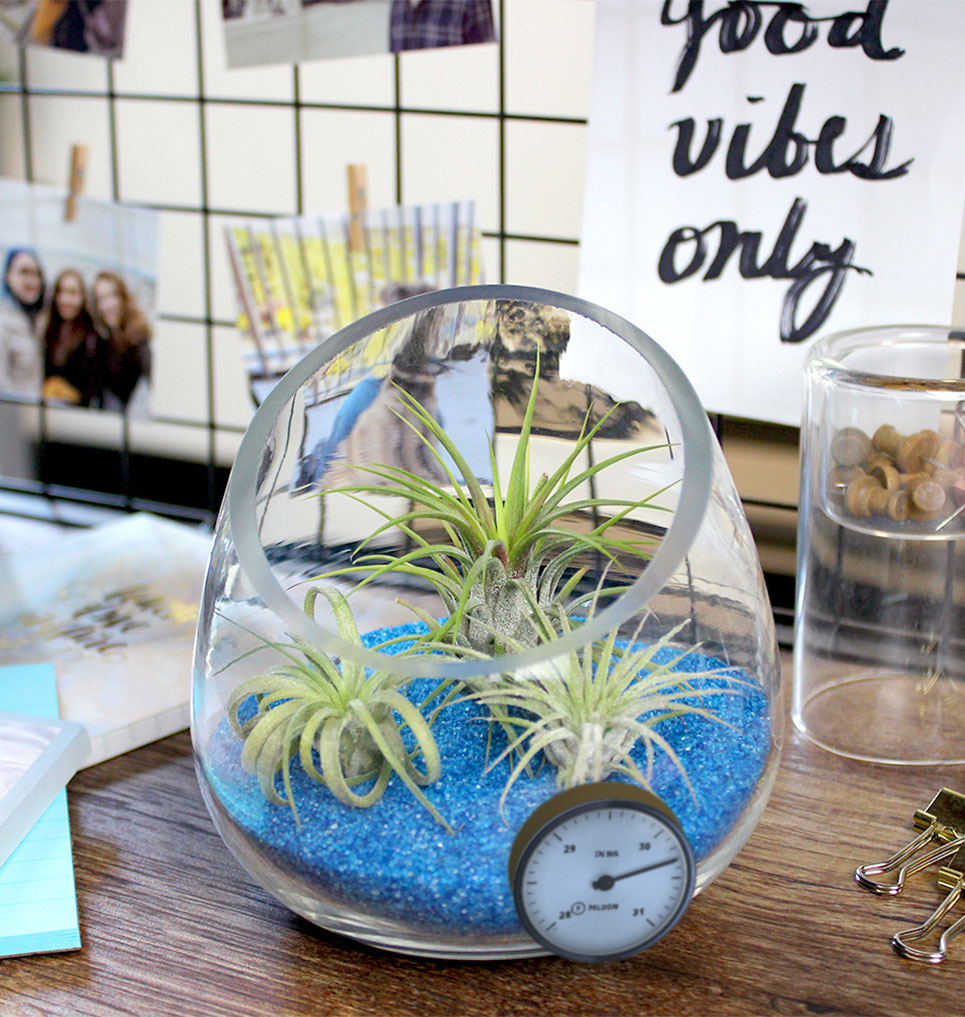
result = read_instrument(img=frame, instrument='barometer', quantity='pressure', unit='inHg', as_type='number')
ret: 30.3 inHg
